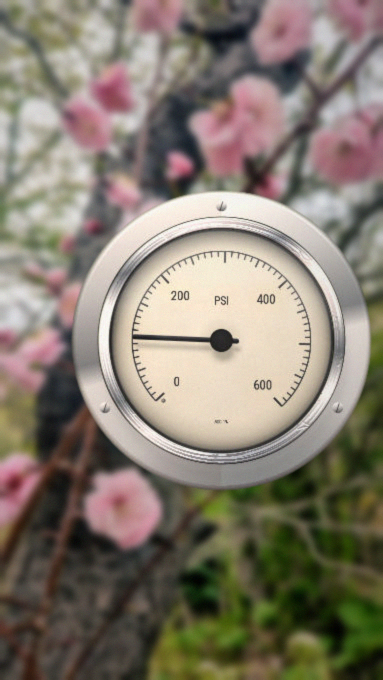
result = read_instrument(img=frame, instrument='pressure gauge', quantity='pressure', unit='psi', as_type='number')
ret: 100 psi
